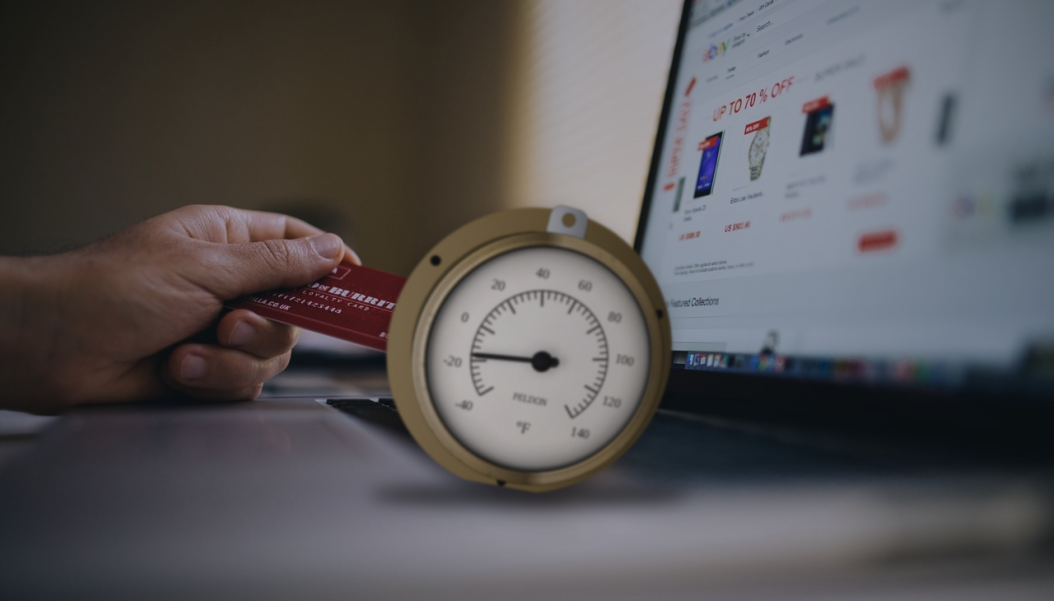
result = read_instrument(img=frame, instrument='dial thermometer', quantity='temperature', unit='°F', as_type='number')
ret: -16 °F
